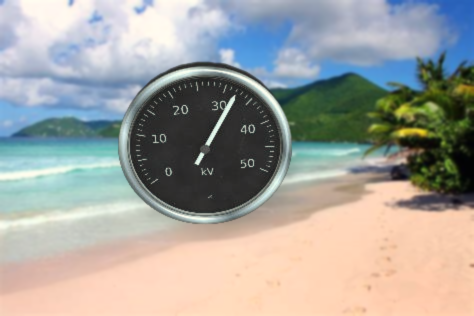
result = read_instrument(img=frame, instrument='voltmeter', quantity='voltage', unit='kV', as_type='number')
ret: 32 kV
